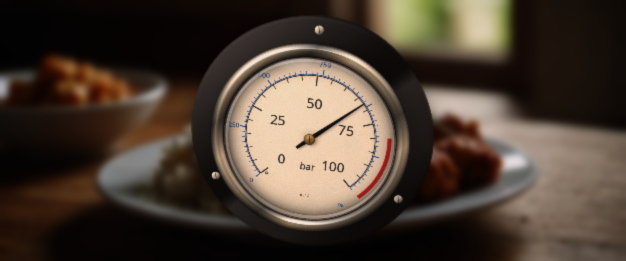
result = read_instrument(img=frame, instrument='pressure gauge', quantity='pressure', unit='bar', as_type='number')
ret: 67.5 bar
